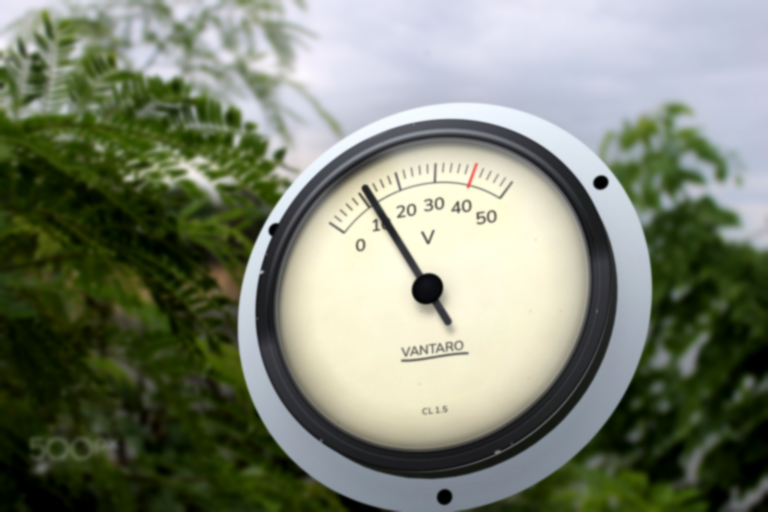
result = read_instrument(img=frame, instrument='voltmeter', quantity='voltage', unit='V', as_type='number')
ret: 12 V
